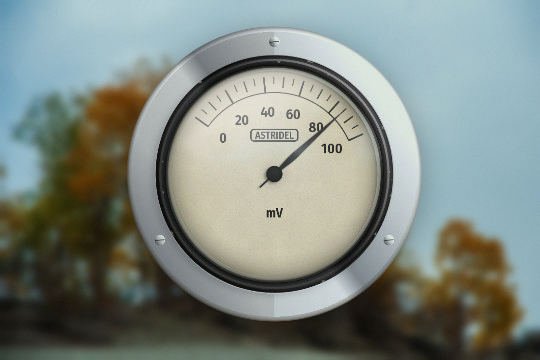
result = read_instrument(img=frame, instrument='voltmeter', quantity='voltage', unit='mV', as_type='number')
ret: 85 mV
